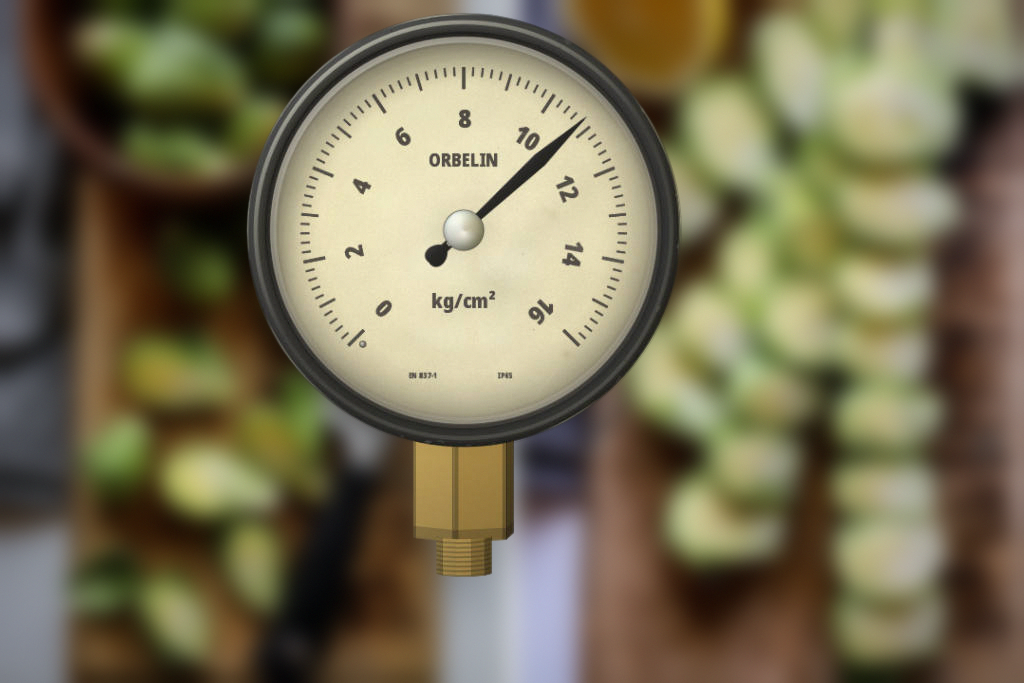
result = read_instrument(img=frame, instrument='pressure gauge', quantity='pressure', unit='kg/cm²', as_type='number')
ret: 10.8 kg/cm²
